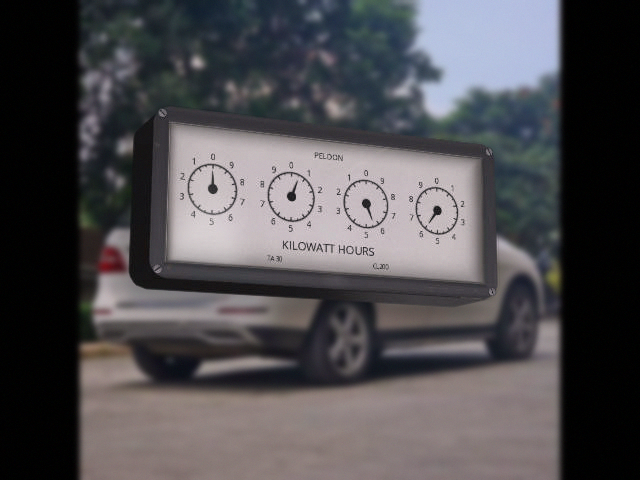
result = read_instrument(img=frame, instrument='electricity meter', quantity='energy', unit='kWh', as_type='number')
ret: 56 kWh
